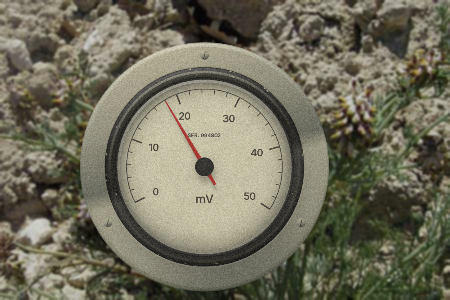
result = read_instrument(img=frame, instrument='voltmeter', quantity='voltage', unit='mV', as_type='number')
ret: 18 mV
